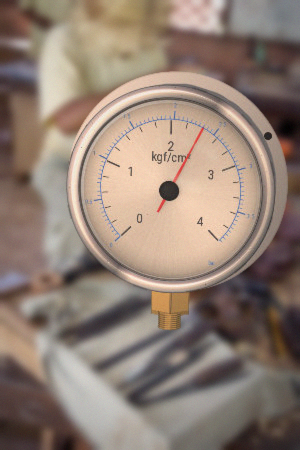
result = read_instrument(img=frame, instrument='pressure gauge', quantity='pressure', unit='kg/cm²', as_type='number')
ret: 2.4 kg/cm²
